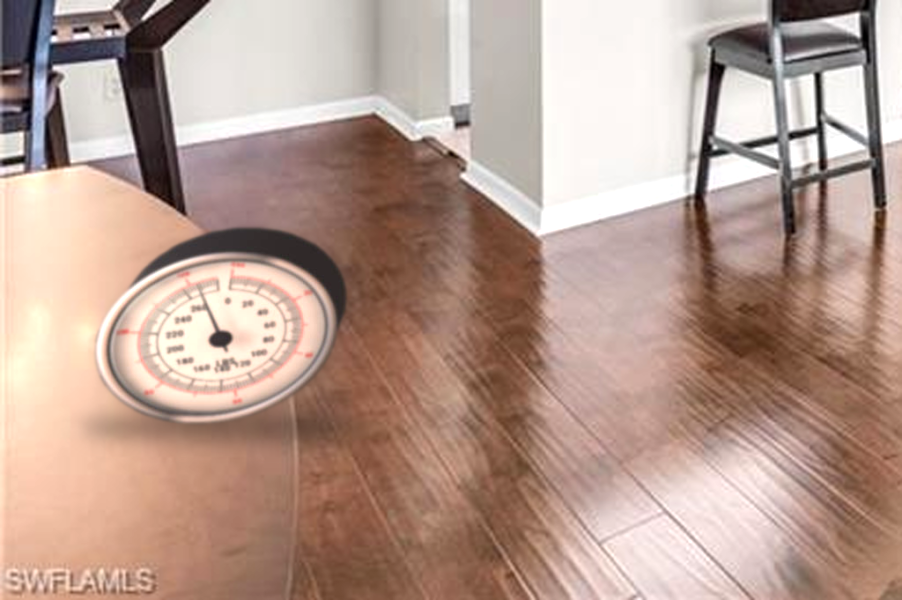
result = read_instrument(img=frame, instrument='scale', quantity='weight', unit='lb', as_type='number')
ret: 270 lb
